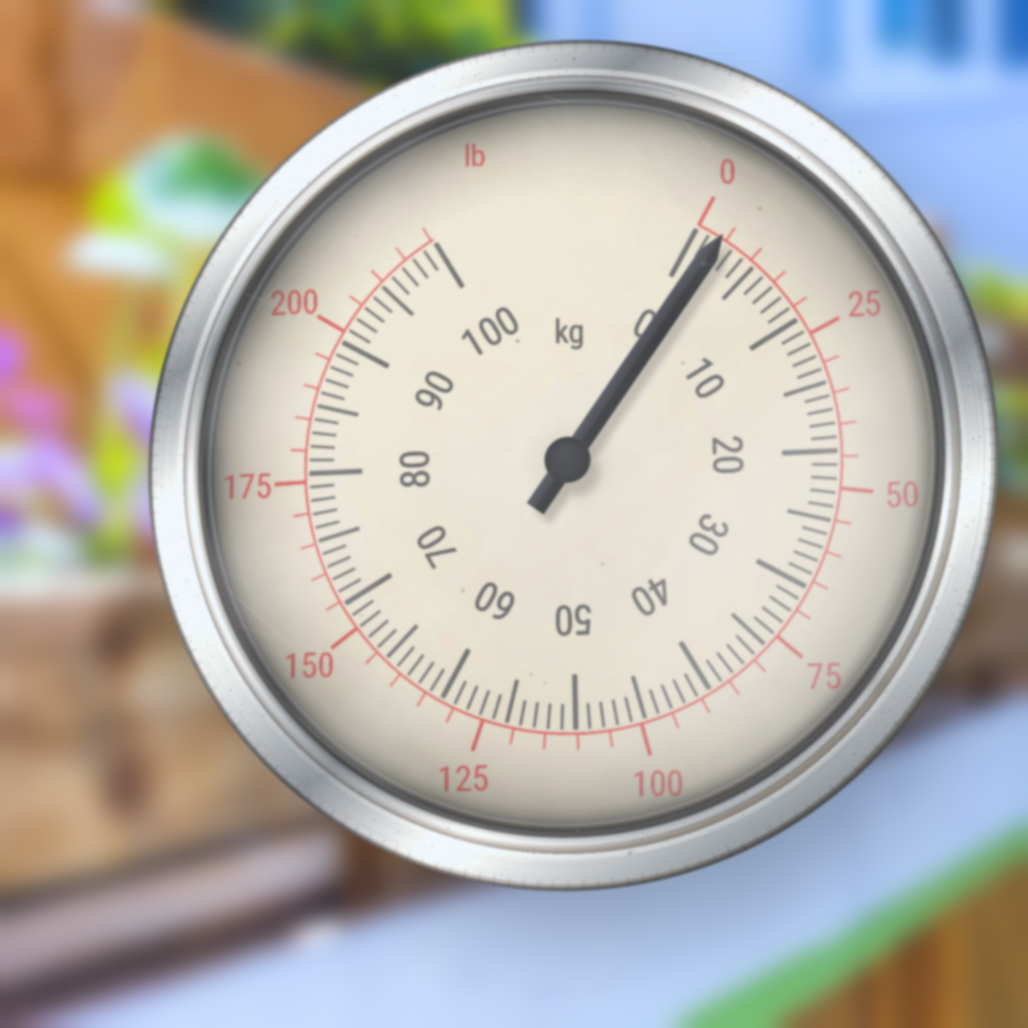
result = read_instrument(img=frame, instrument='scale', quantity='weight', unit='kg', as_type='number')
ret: 2 kg
